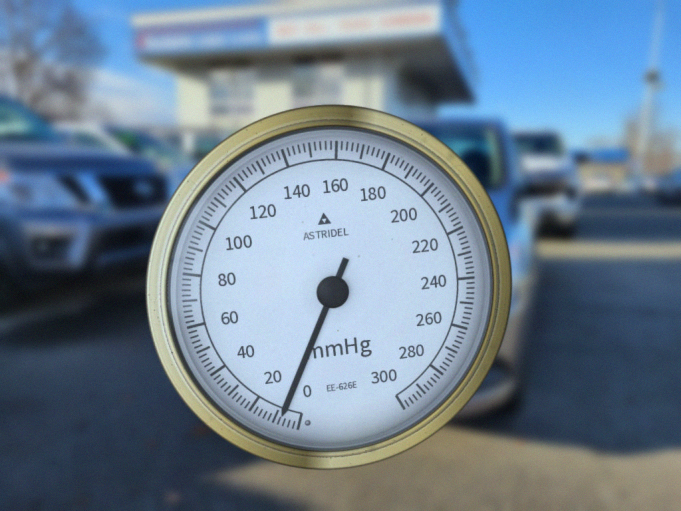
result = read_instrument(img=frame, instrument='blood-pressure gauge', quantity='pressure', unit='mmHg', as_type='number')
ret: 8 mmHg
